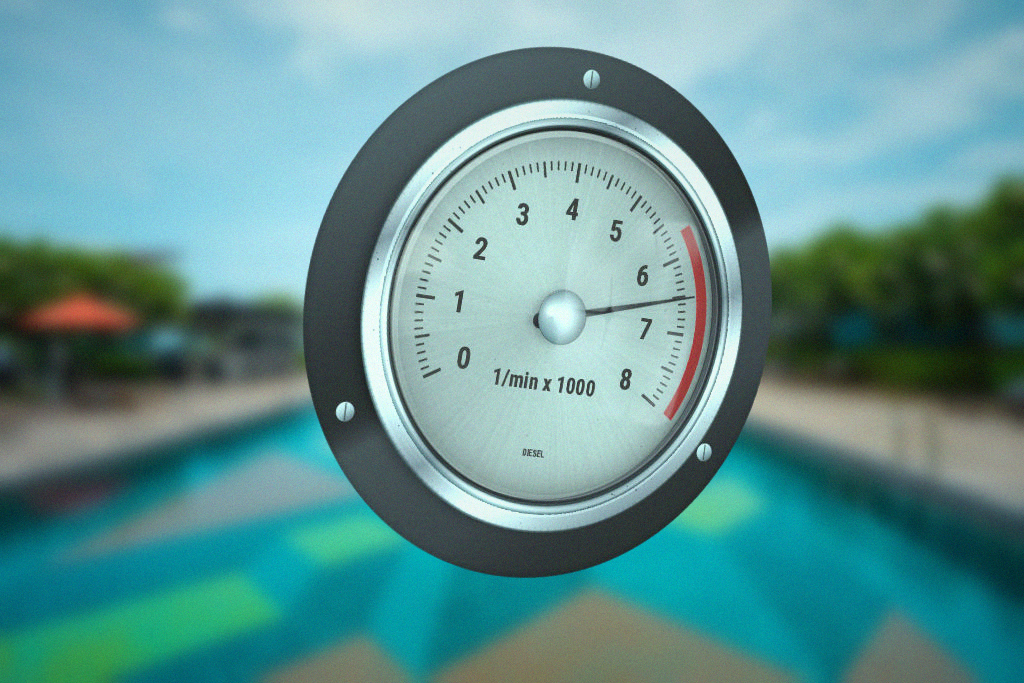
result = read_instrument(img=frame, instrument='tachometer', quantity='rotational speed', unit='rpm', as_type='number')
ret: 6500 rpm
